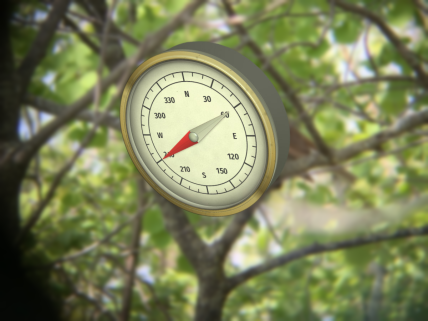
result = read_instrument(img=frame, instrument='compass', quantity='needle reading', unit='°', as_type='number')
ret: 240 °
